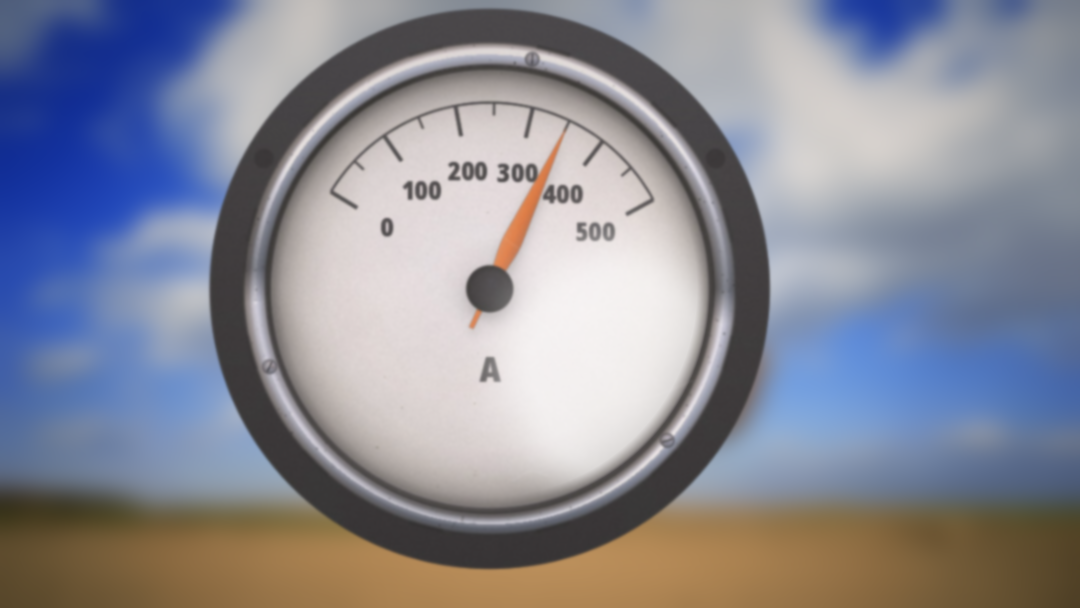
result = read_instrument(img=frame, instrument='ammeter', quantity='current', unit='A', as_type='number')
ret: 350 A
